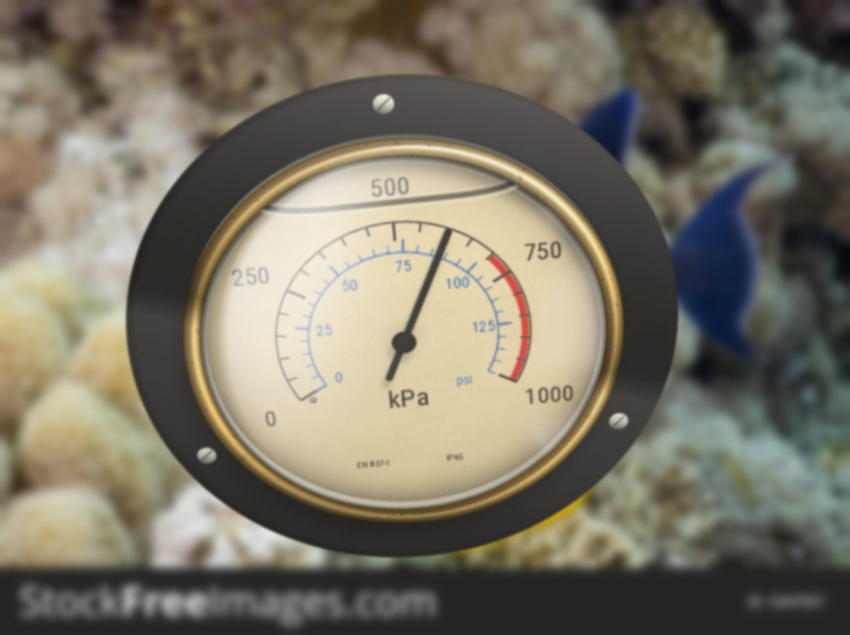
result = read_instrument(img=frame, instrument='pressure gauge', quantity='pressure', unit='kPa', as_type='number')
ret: 600 kPa
